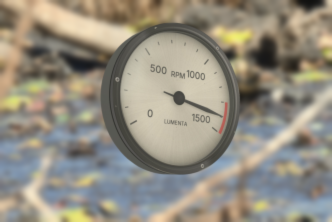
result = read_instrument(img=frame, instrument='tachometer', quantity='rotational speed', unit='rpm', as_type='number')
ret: 1400 rpm
